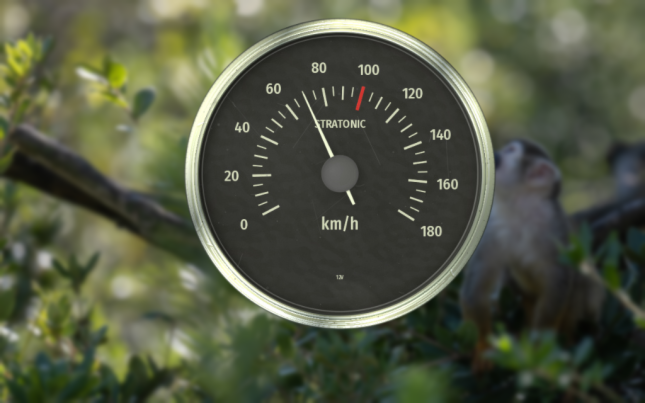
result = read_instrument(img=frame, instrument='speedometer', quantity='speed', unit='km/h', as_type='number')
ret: 70 km/h
